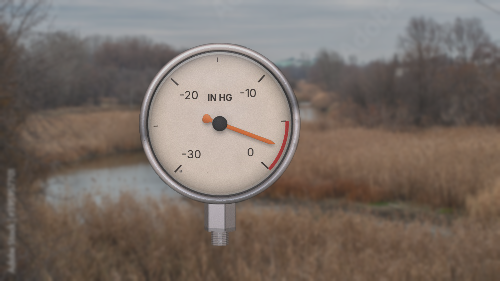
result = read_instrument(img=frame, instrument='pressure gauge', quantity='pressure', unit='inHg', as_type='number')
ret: -2.5 inHg
